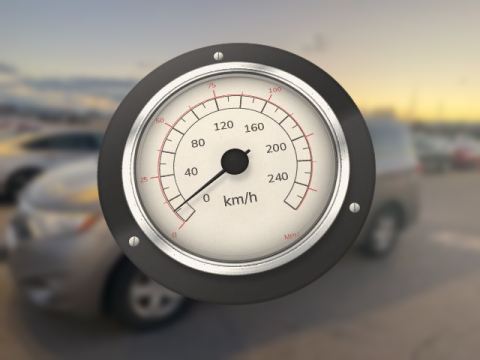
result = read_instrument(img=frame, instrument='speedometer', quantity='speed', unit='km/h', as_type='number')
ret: 10 km/h
